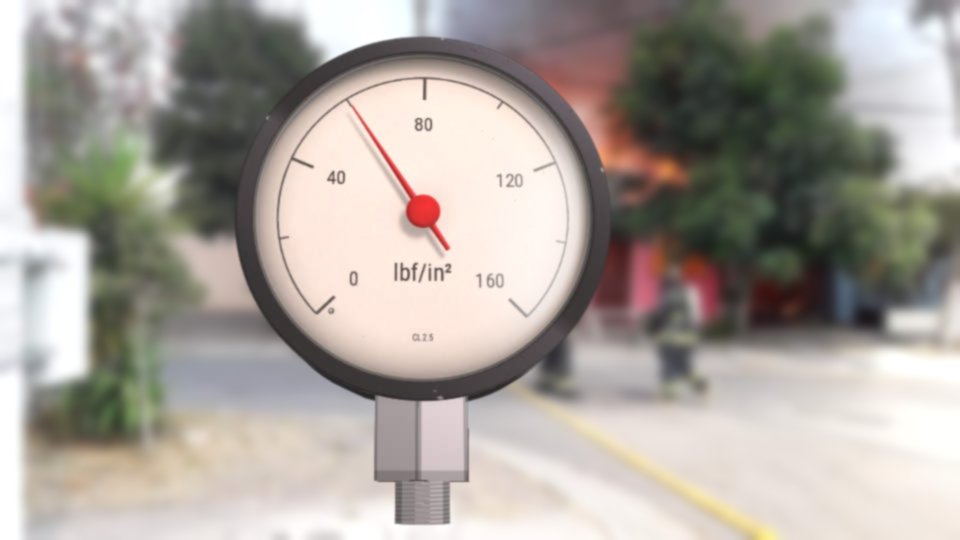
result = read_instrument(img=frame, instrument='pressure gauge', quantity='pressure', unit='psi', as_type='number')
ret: 60 psi
